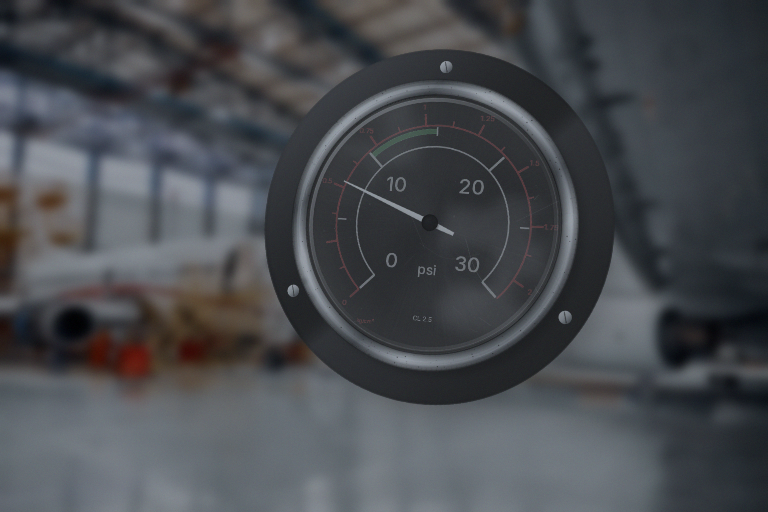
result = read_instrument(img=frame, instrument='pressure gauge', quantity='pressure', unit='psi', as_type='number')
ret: 7.5 psi
